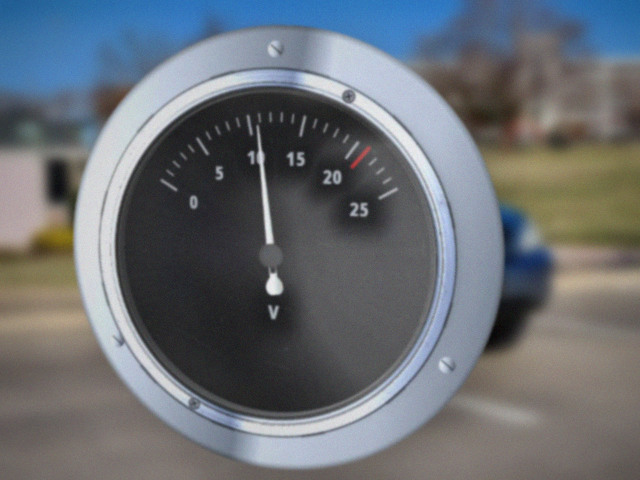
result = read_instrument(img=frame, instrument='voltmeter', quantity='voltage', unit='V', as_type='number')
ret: 11 V
